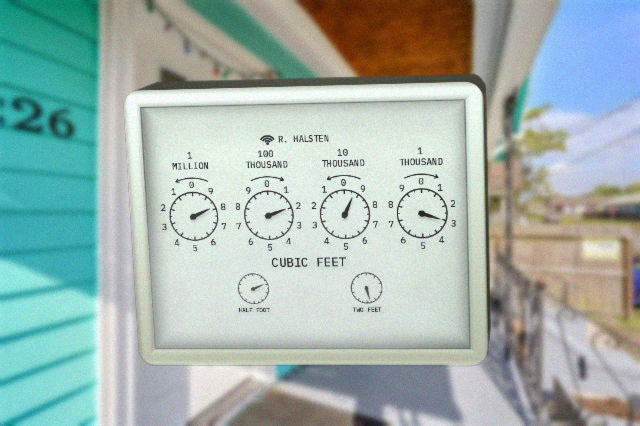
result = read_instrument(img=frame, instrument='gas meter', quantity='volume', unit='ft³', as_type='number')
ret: 819300 ft³
